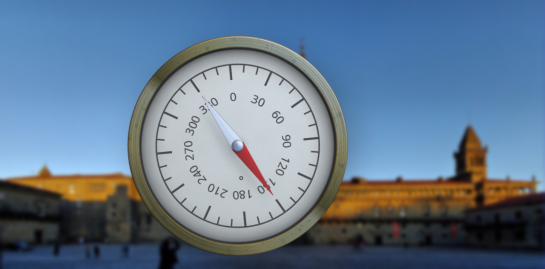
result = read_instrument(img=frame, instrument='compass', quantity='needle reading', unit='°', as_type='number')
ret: 150 °
